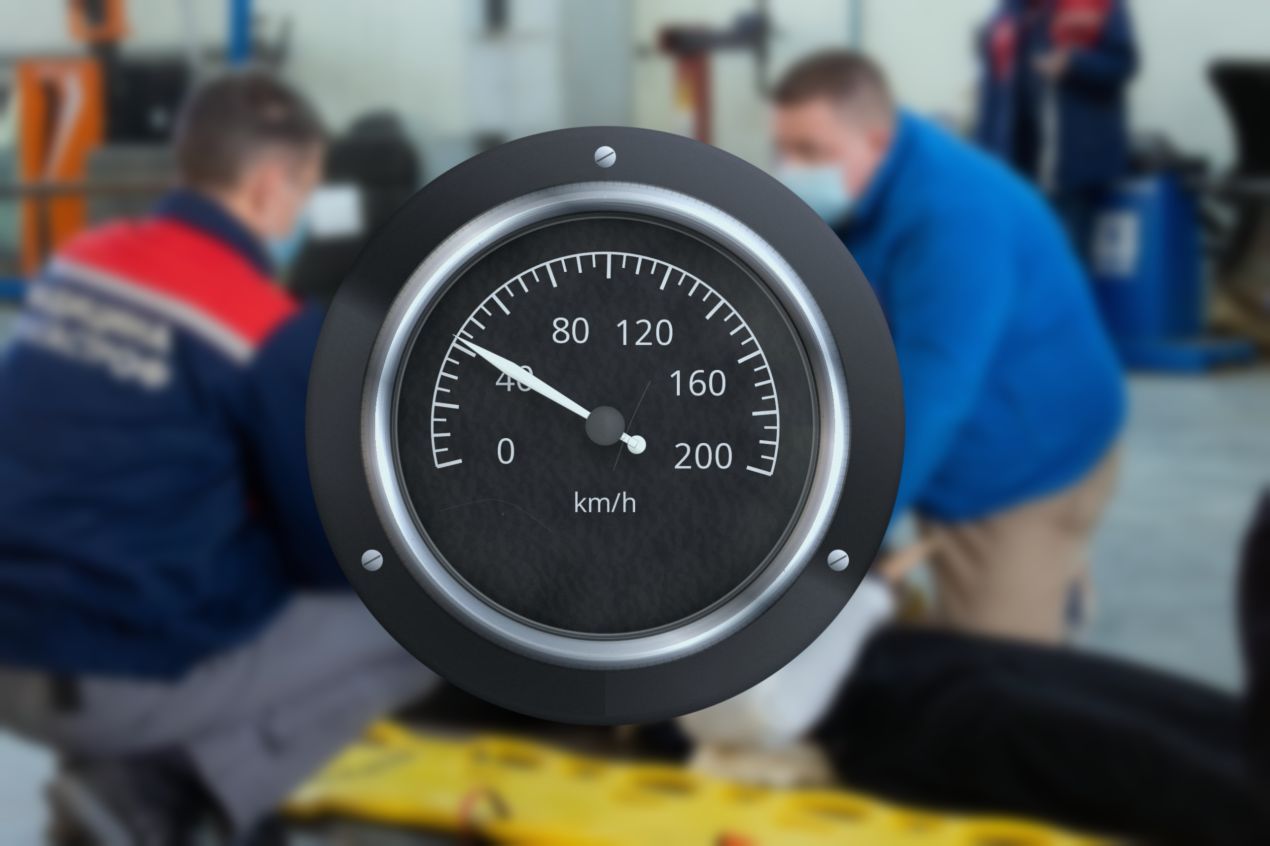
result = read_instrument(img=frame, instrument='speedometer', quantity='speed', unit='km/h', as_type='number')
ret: 42.5 km/h
